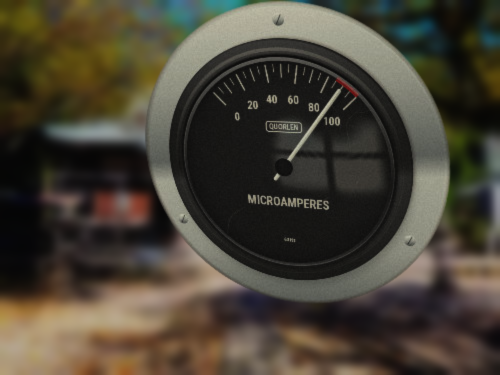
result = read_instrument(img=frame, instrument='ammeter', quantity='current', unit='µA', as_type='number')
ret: 90 µA
